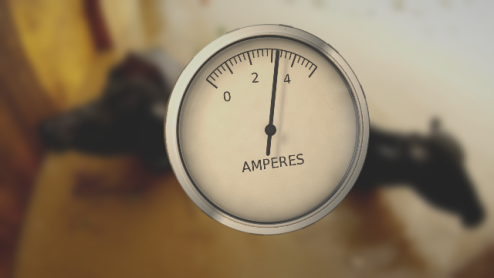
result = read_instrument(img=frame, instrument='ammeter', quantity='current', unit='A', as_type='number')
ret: 3.2 A
